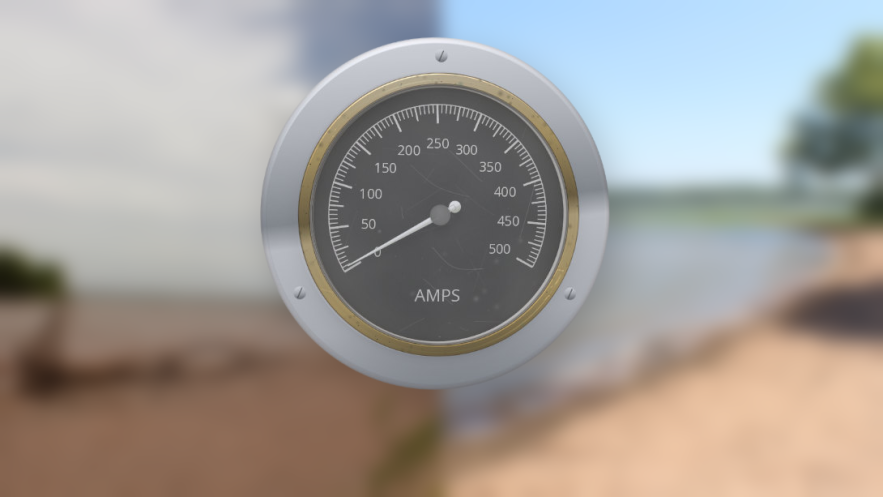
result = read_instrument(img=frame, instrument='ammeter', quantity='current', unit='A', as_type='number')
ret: 5 A
